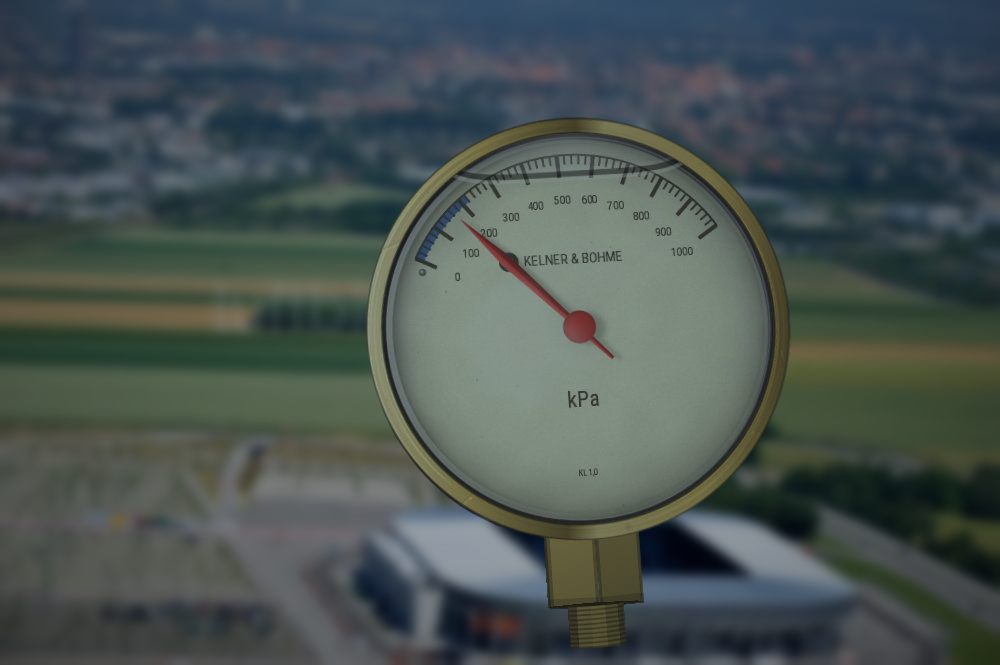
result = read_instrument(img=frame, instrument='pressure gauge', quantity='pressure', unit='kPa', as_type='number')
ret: 160 kPa
